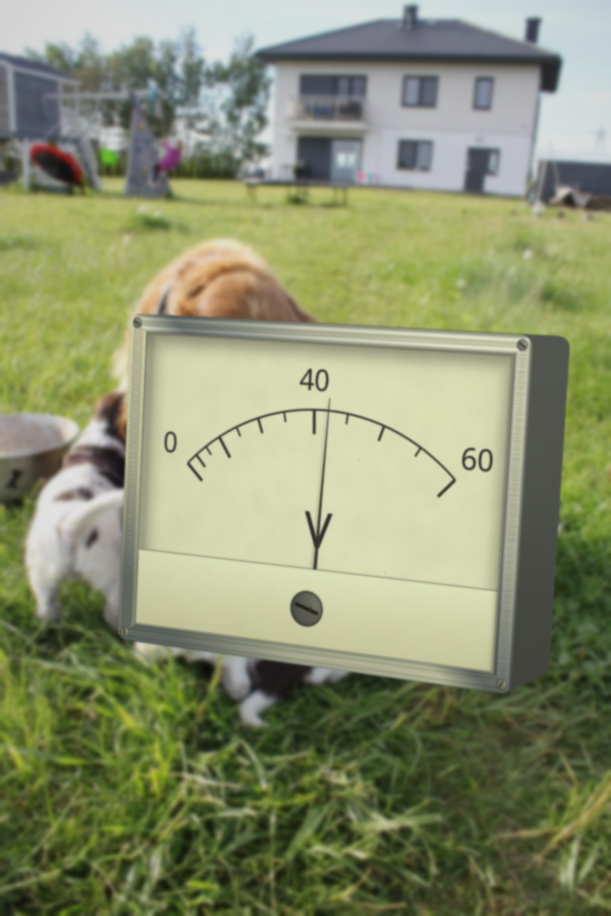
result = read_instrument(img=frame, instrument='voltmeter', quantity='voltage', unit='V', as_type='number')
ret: 42.5 V
